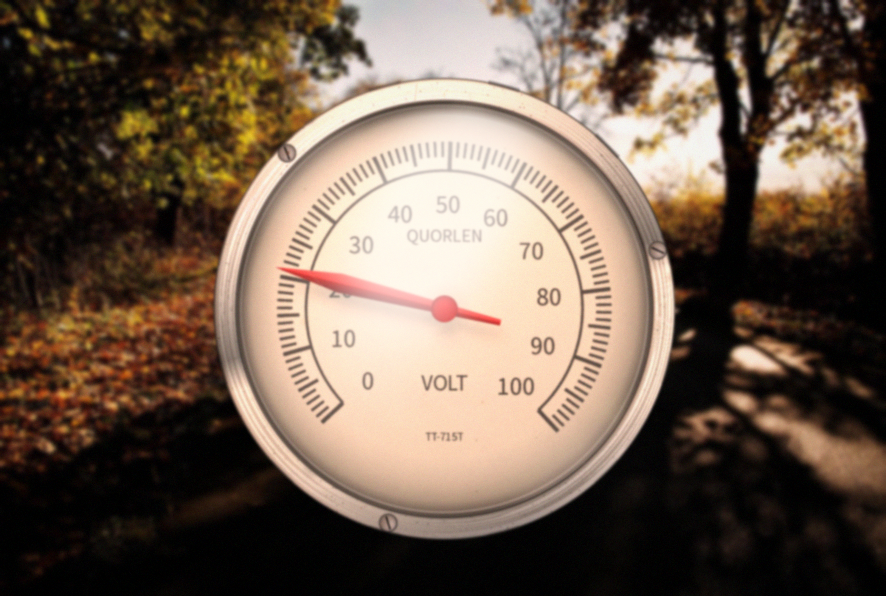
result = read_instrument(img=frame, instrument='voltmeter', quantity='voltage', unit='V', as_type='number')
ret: 21 V
